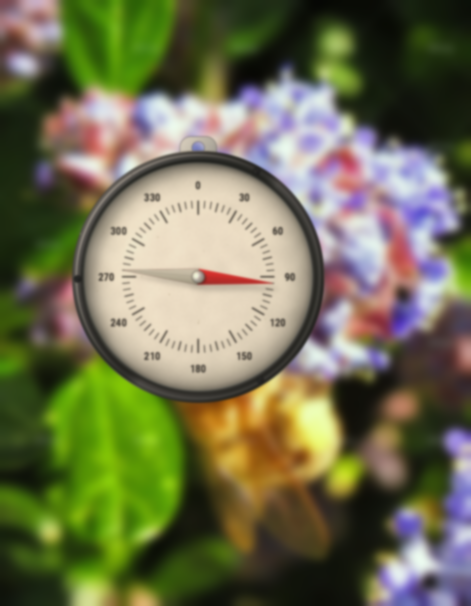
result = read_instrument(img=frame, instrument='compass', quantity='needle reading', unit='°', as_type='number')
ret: 95 °
